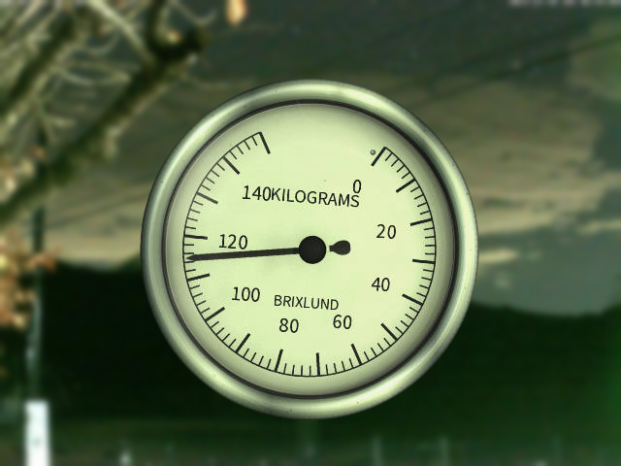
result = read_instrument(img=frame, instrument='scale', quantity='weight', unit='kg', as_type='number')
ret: 115 kg
